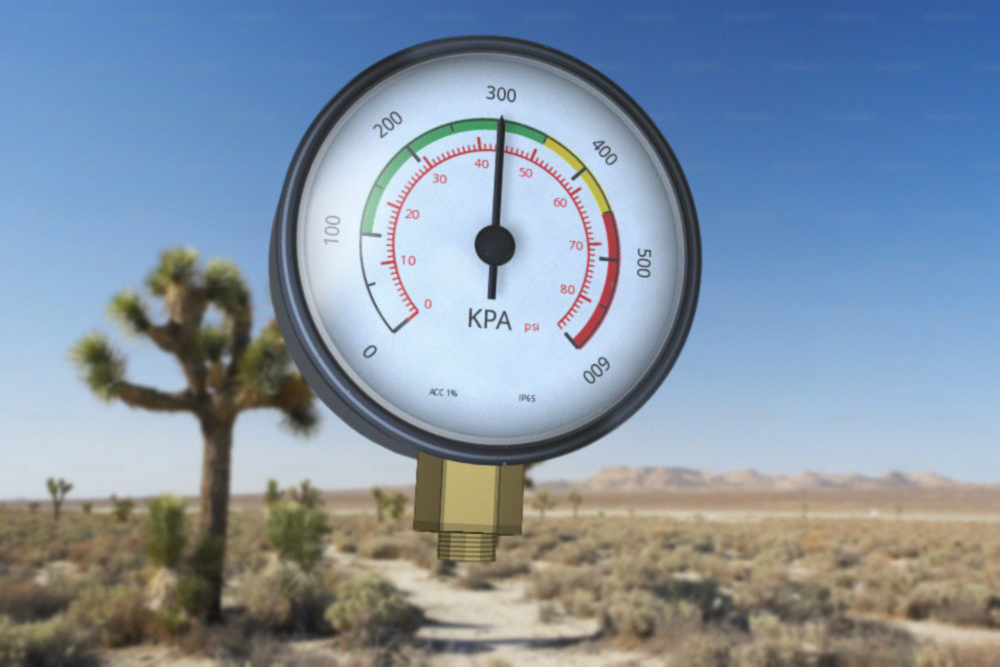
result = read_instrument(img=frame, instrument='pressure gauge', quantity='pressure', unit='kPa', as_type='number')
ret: 300 kPa
